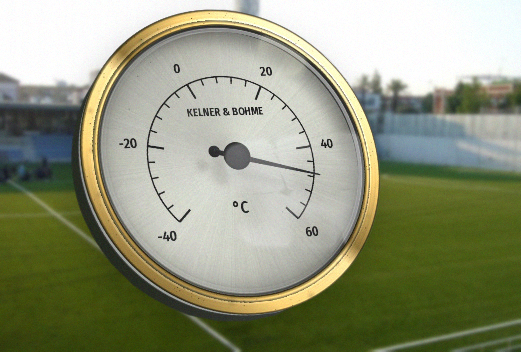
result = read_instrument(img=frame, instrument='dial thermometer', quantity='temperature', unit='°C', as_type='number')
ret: 48 °C
